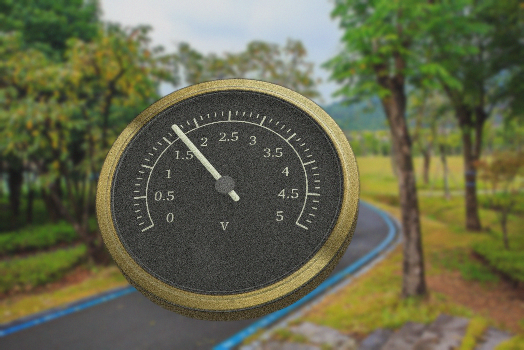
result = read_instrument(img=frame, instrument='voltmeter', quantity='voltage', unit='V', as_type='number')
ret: 1.7 V
